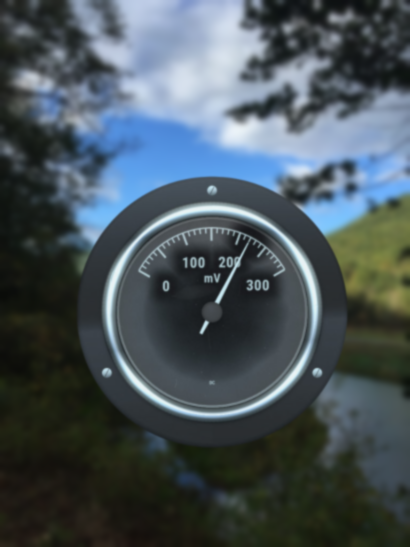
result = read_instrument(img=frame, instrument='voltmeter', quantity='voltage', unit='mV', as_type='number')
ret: 220 mV
